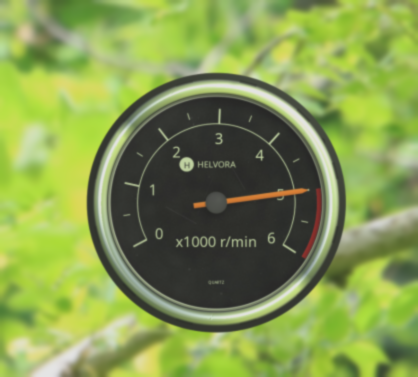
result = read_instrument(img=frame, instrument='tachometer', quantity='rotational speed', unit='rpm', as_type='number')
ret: 5000 rpm
